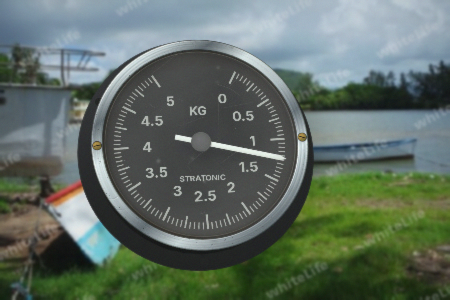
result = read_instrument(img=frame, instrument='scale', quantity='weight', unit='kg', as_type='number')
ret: 1.25 kg
